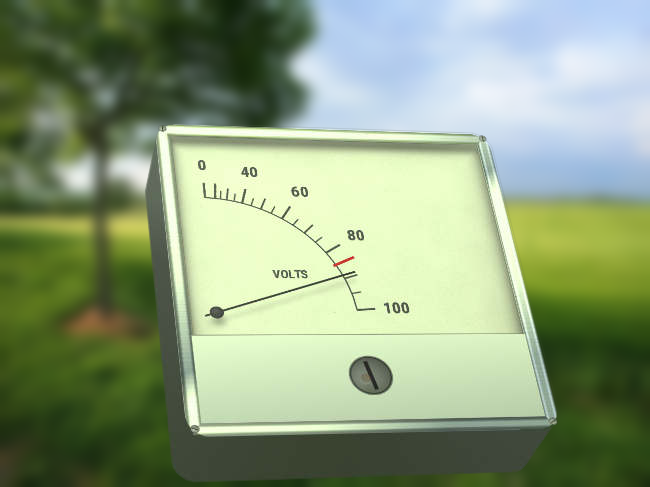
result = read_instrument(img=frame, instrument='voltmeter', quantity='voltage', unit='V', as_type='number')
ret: 90 V
